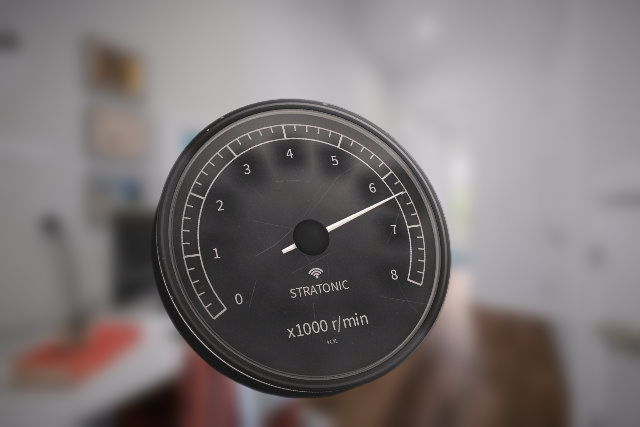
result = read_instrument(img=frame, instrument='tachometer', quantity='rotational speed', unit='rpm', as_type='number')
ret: 6400 rpm
